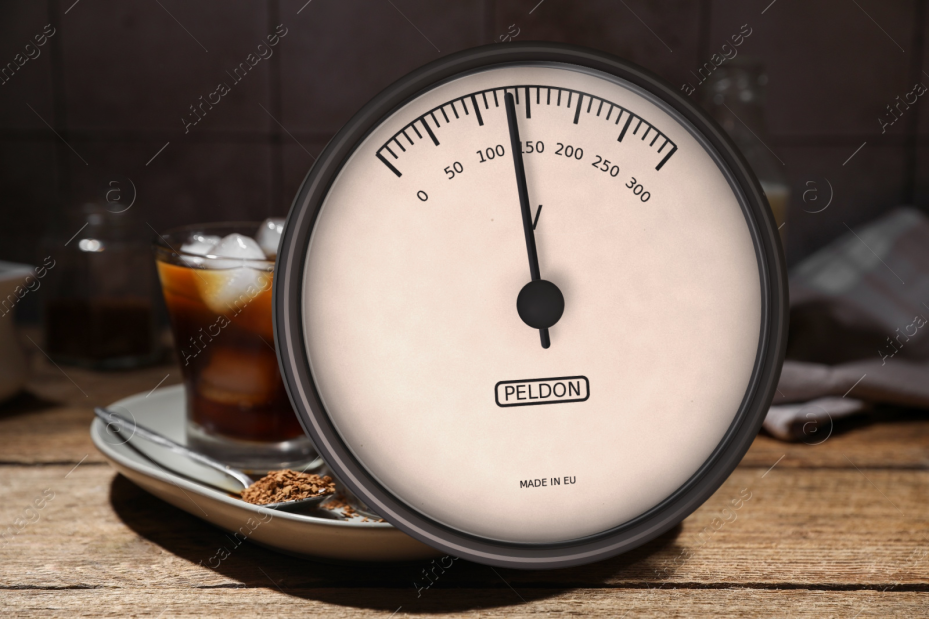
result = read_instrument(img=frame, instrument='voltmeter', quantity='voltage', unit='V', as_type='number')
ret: 130 V
